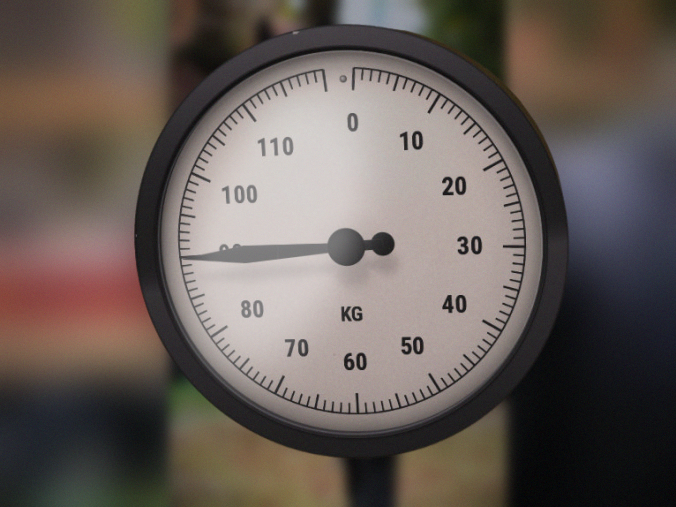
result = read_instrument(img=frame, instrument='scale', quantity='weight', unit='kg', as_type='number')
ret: 90 kg
